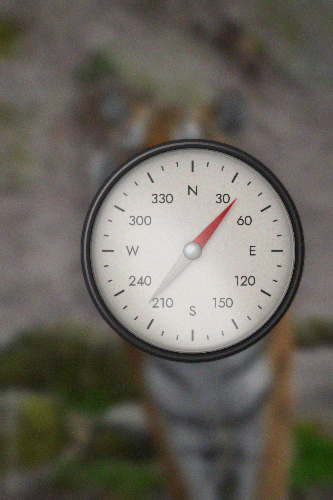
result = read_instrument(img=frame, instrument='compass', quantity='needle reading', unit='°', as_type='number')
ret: 40 °
